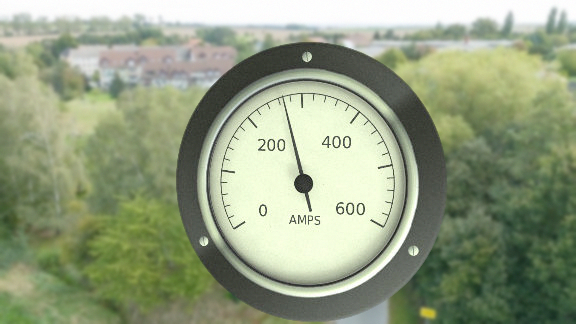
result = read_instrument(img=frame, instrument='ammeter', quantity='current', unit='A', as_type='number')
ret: 270 A
